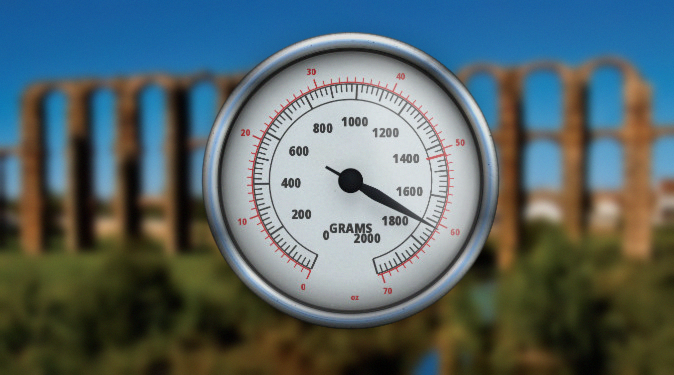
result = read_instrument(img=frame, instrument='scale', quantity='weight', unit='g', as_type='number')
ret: 1720 g
